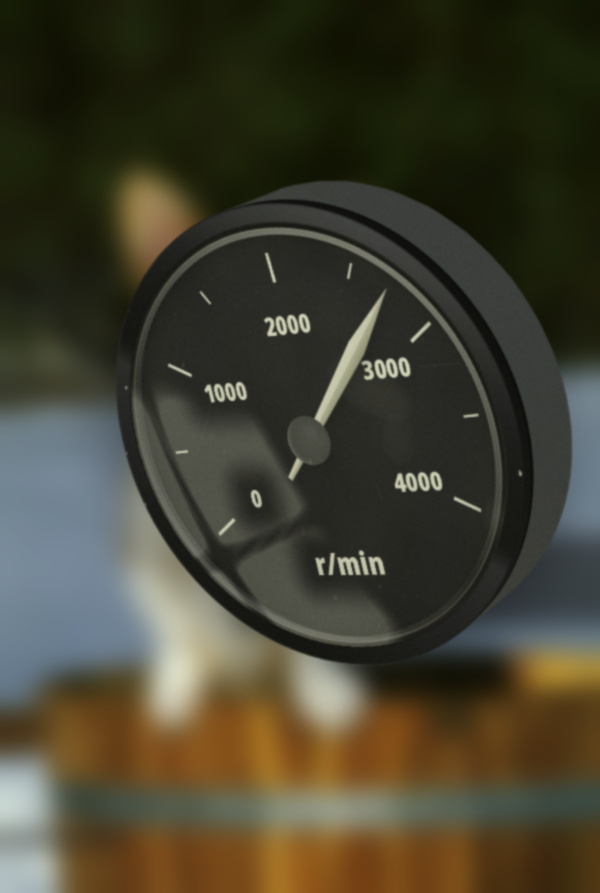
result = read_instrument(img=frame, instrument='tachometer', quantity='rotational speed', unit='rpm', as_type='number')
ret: 2750 rpm
